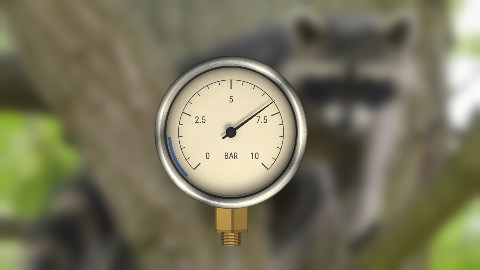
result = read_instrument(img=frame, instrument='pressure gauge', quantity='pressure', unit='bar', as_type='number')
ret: 7 bar
